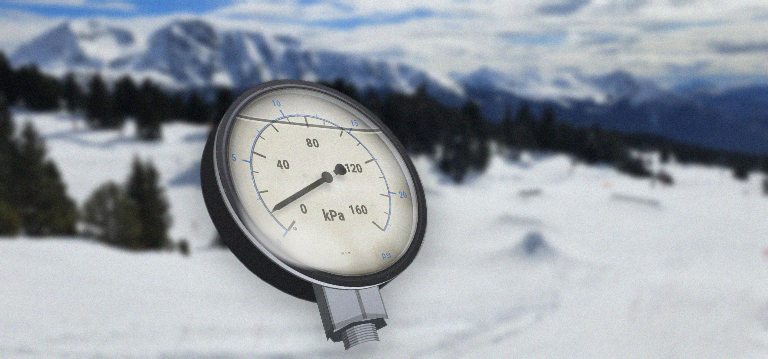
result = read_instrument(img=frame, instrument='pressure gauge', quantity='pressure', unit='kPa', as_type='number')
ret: 10 kPa
